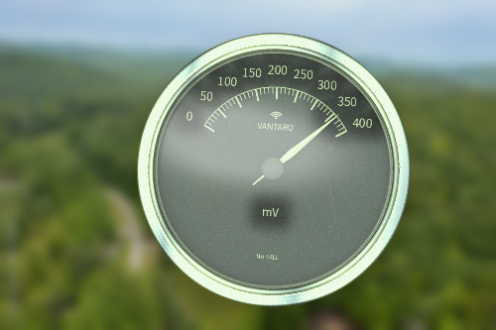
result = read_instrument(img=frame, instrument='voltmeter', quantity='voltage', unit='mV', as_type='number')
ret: 360 mV
